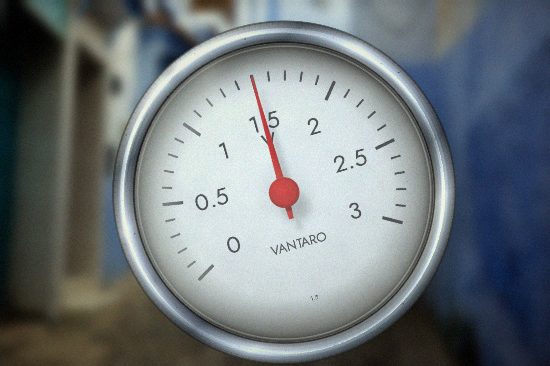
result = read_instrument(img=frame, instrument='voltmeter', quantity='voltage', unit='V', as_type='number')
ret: 1.5 V
